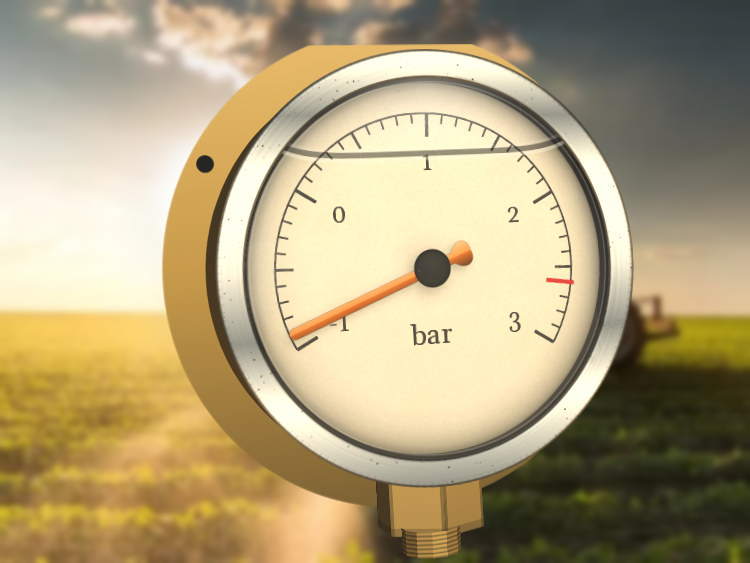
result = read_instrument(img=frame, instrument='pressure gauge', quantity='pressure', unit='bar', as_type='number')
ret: -0.9 bar
